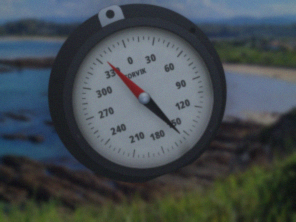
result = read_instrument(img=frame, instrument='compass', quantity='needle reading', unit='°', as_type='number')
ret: 335 °
